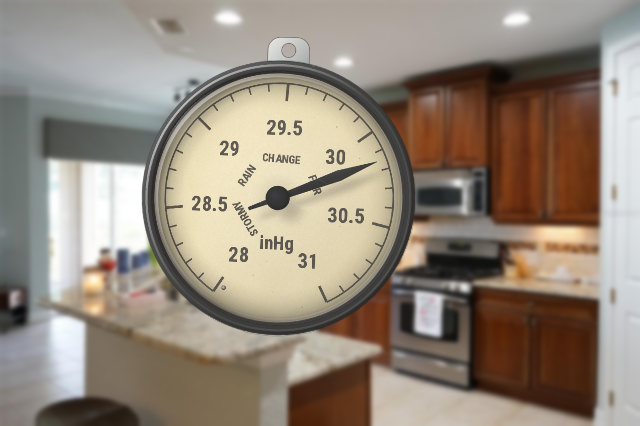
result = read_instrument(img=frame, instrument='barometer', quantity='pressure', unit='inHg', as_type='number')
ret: 30.15 inHg
